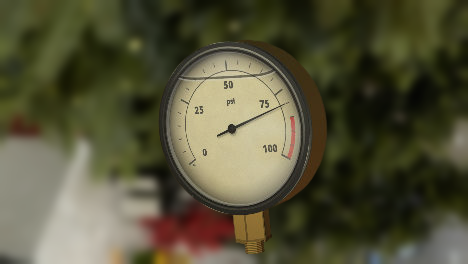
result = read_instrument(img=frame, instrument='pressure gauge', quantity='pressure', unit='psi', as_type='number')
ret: 80 psi
